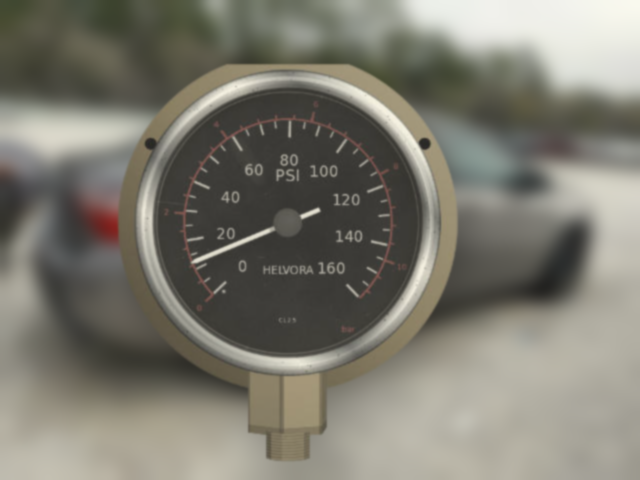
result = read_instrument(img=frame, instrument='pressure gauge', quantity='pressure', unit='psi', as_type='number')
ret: 12.5 psi
